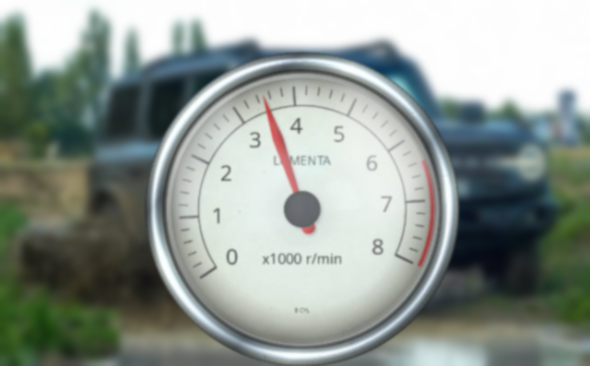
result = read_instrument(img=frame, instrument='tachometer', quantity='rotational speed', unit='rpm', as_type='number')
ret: 3500 rpm
